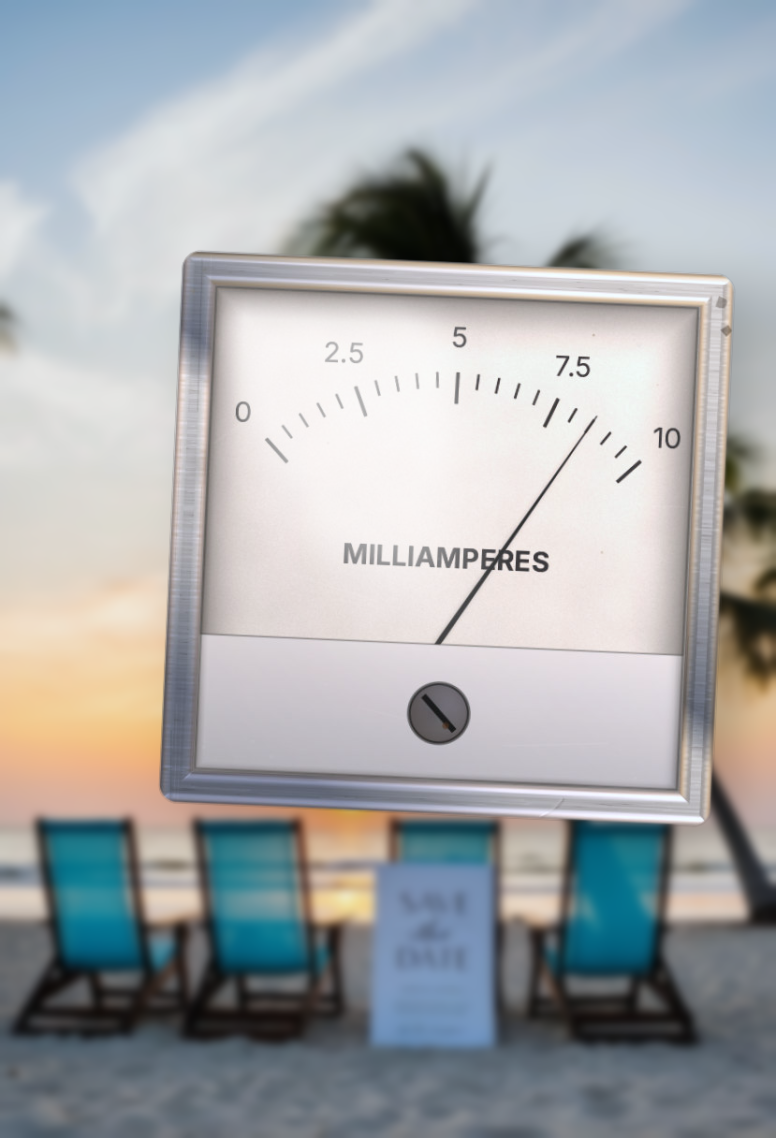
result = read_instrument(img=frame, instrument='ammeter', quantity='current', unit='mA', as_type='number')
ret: 8.5 mA
